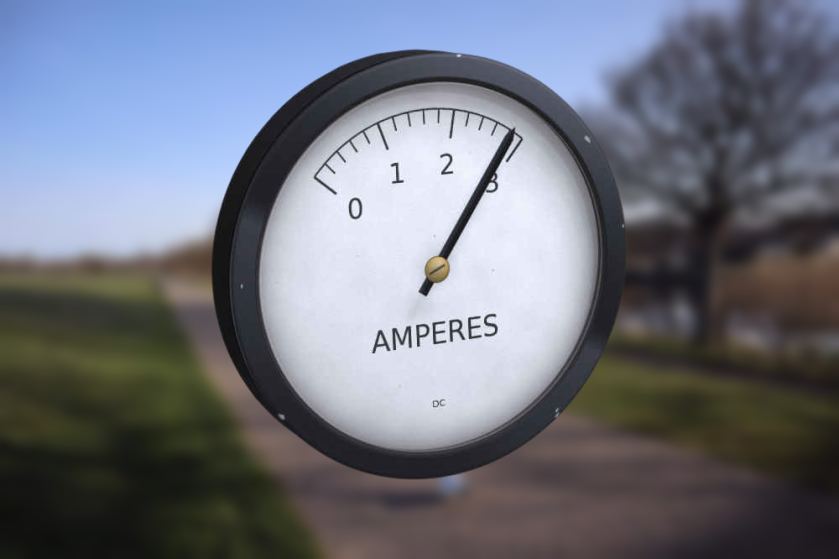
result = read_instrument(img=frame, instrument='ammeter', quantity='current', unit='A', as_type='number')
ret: 2.8 A
